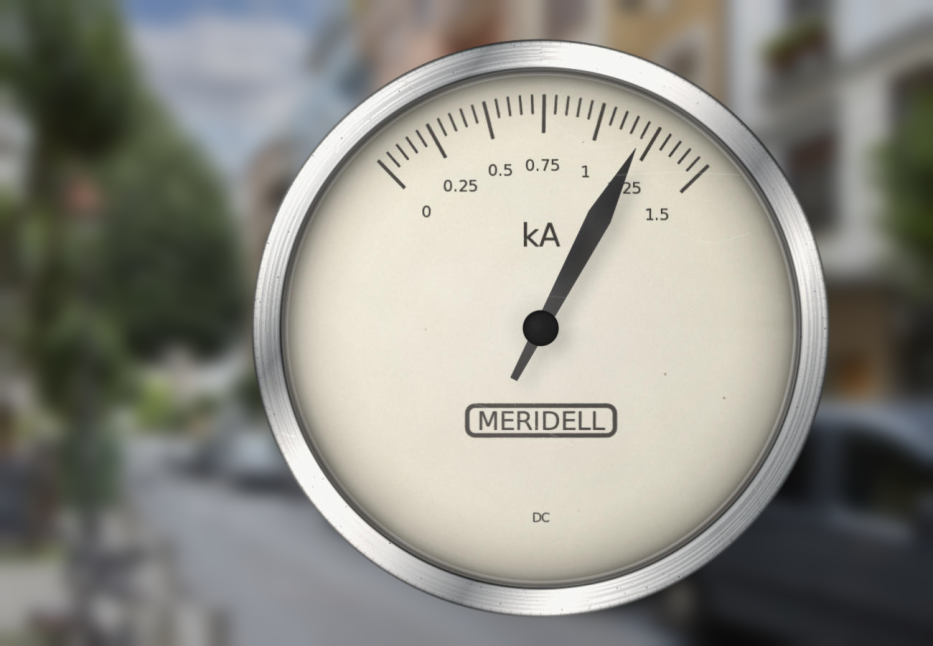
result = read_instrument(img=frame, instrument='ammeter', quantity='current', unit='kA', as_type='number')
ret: 1.2 kA
